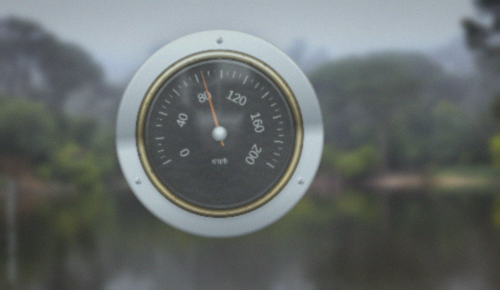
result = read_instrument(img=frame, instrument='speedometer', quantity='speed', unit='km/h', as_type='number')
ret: 85 km/h
